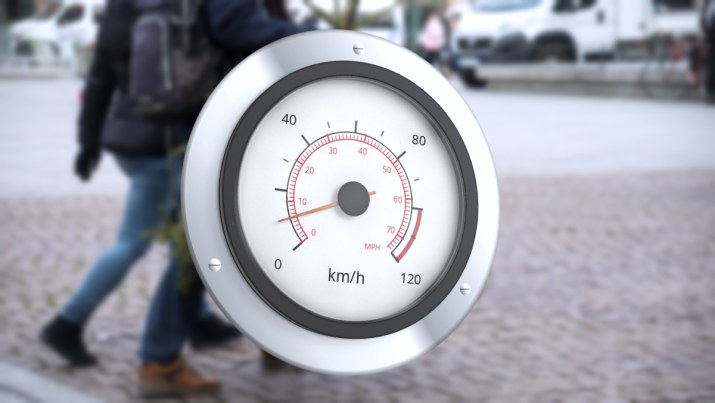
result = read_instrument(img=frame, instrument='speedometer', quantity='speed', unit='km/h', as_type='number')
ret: 10 km/h
